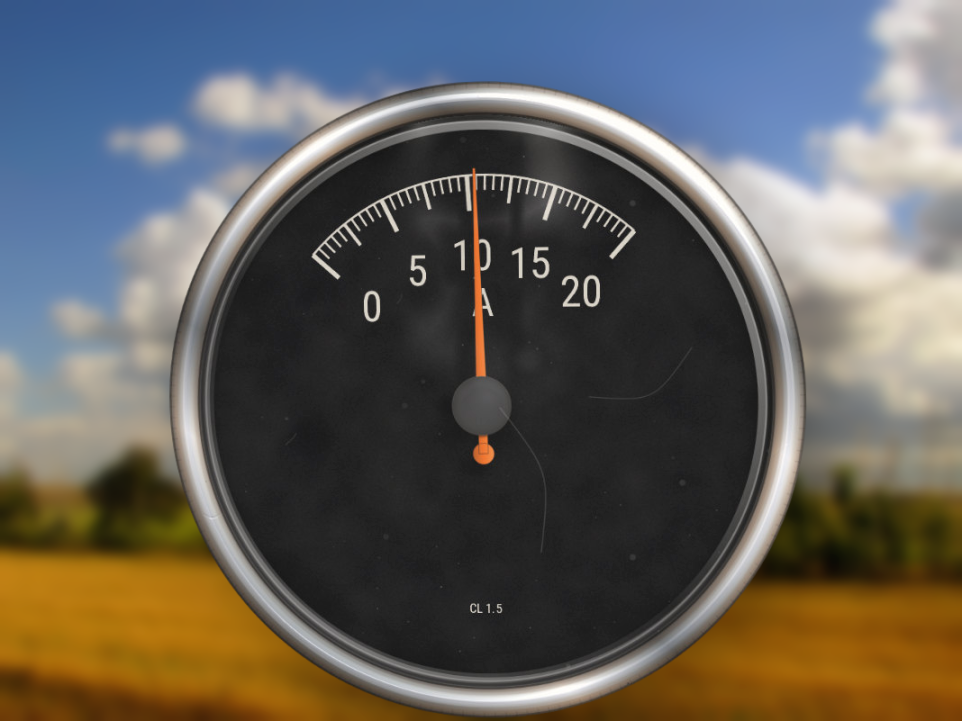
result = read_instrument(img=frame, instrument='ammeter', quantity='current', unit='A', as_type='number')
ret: 10.5 A
